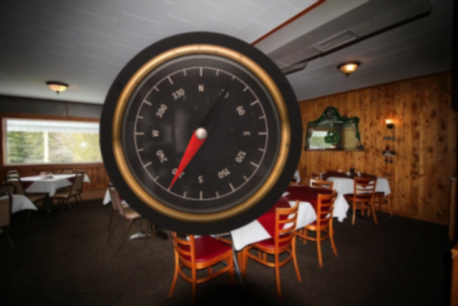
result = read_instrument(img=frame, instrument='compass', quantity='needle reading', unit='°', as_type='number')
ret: 210 °
